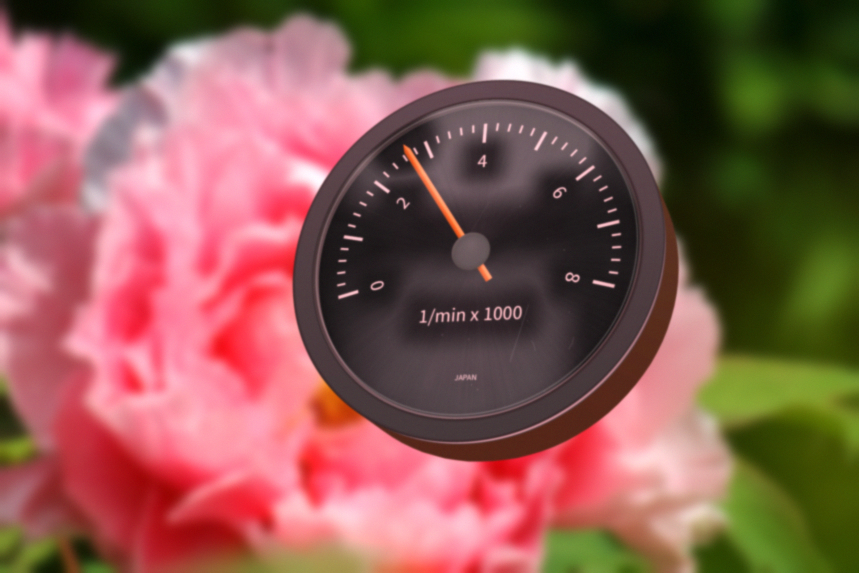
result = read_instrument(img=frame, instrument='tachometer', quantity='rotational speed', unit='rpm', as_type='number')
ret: 2700 rpm
